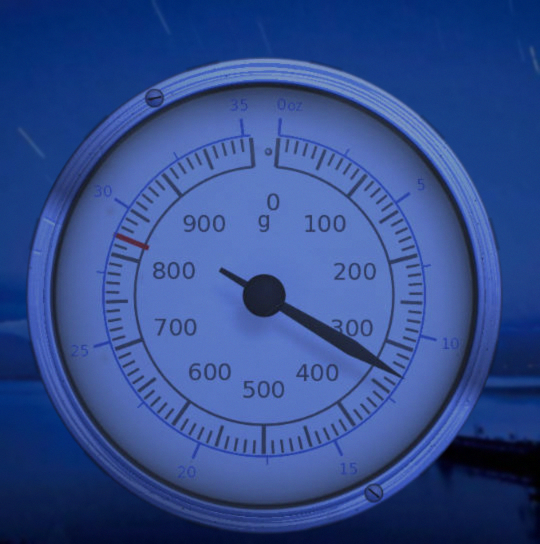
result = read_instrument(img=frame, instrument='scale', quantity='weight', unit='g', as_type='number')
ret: 330 g
